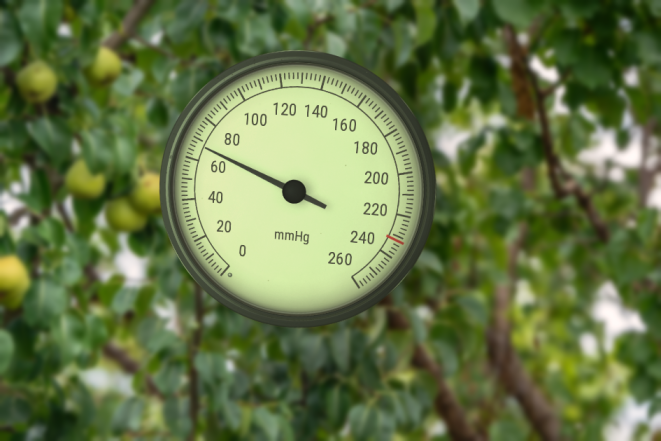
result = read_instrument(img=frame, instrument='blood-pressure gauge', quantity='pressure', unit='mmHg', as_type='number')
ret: 68 mmHg
